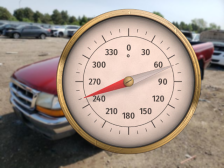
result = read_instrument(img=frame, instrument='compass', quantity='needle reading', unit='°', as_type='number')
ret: 250 °
